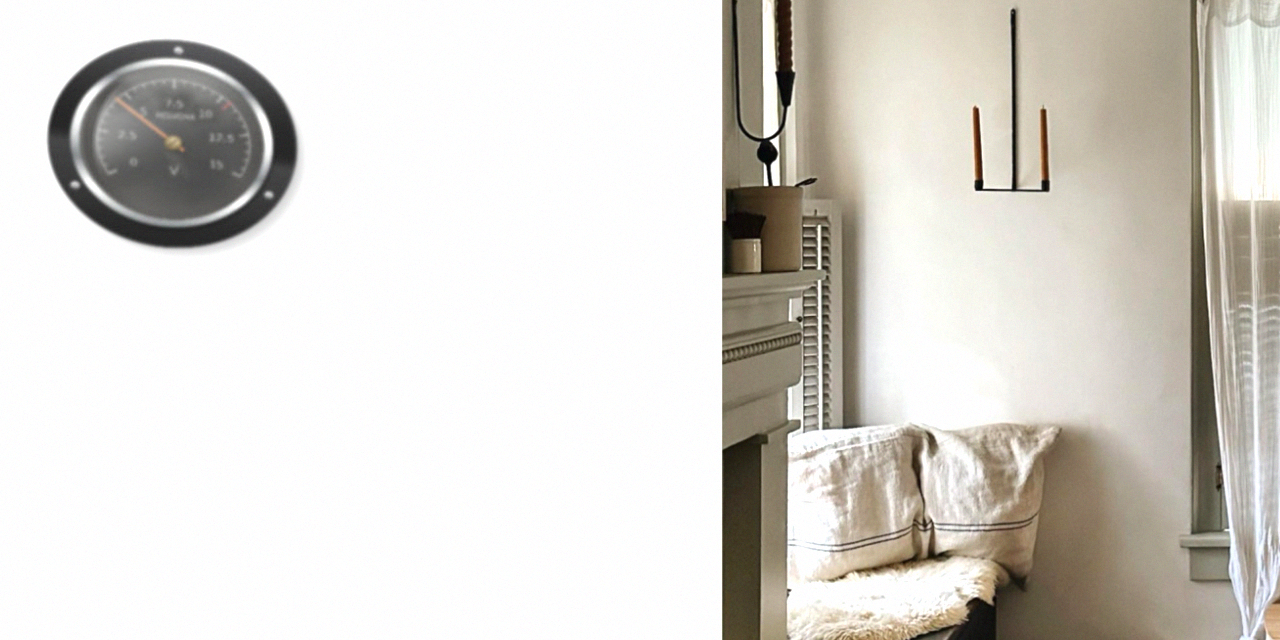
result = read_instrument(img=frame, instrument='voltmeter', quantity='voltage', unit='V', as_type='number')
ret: 4.5 V
